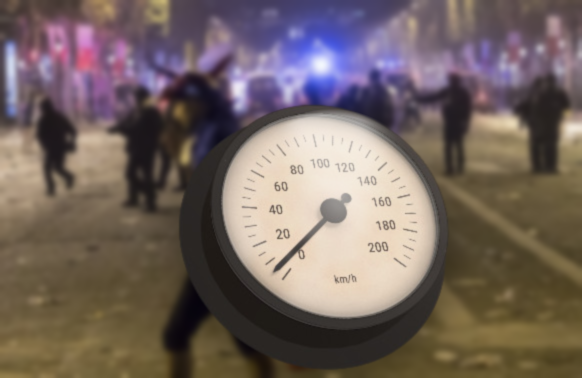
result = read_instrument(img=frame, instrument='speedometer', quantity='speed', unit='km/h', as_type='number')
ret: 5 km/h
